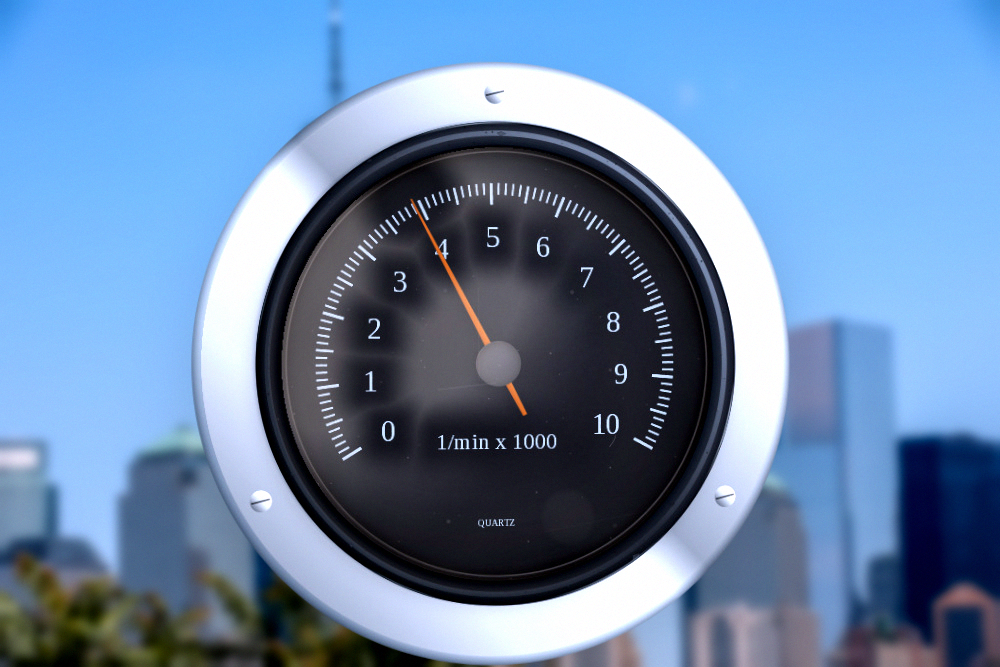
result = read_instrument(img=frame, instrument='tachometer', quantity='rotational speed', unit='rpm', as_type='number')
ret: 3900 rpm
